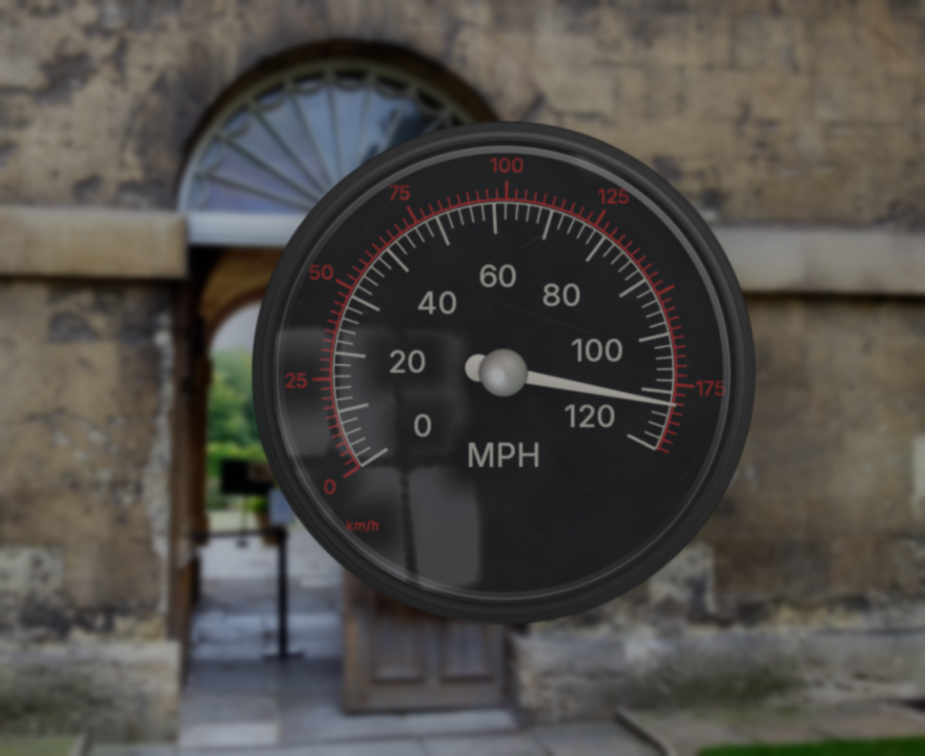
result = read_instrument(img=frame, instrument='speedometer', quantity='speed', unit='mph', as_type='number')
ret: 112 mph
